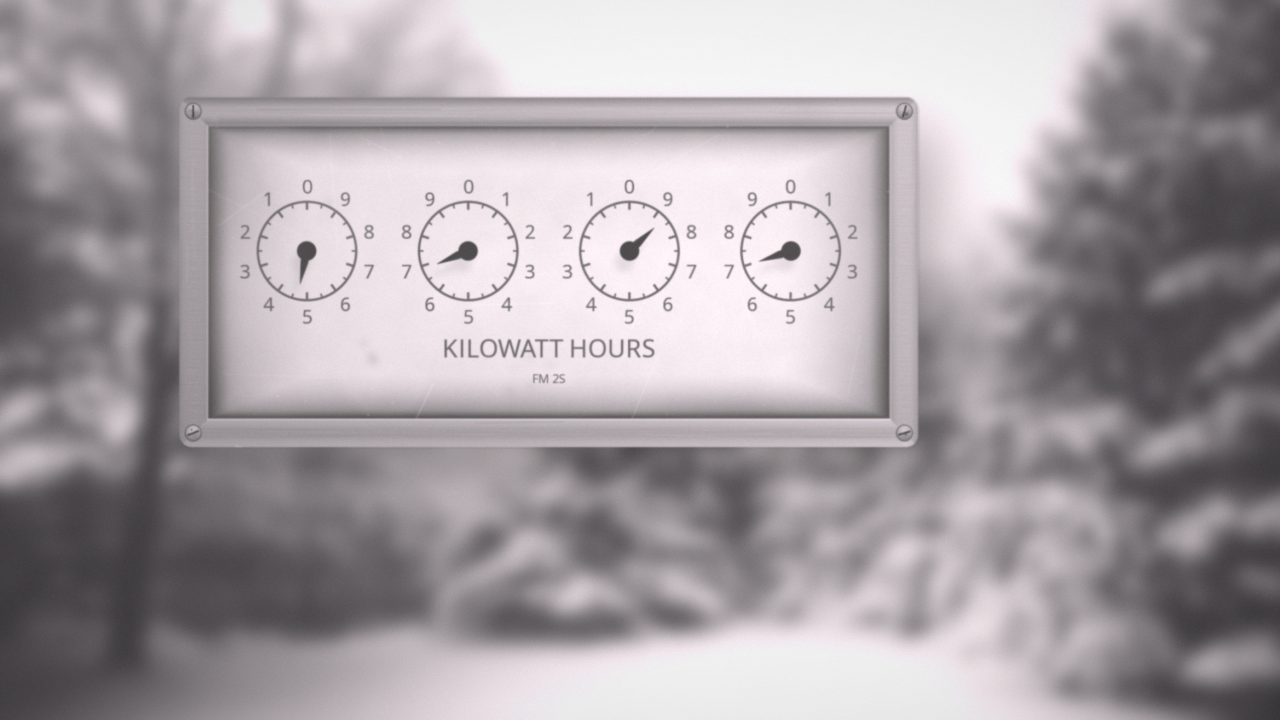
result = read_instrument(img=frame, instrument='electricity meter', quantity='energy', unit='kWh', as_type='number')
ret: 4687 kWh
